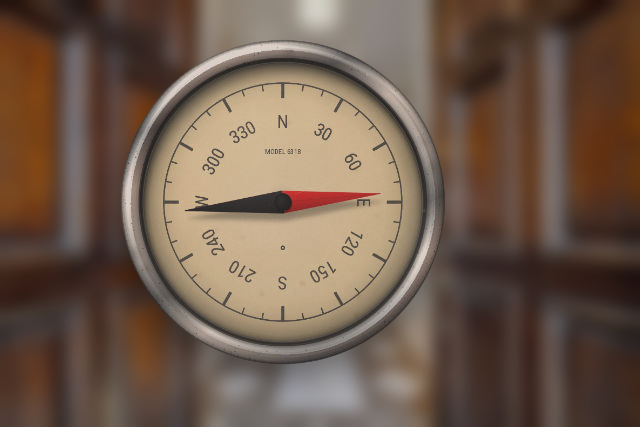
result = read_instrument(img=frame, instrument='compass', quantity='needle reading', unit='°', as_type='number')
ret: 85 °
